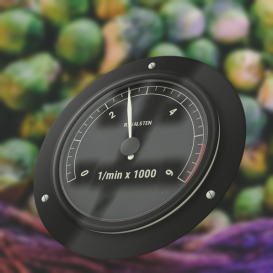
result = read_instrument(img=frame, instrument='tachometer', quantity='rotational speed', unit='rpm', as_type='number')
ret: 2600 rpm
